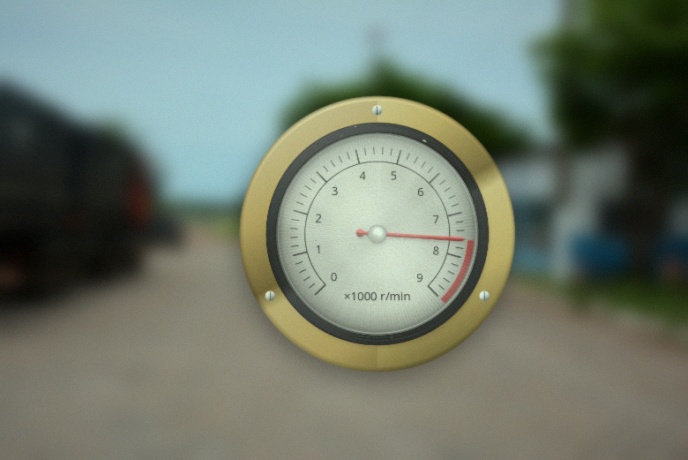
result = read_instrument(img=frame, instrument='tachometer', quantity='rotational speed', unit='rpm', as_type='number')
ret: 7600 rpm
